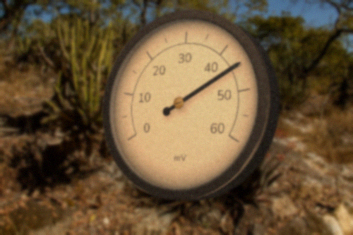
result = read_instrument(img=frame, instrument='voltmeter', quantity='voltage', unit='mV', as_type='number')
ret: 45 mV
